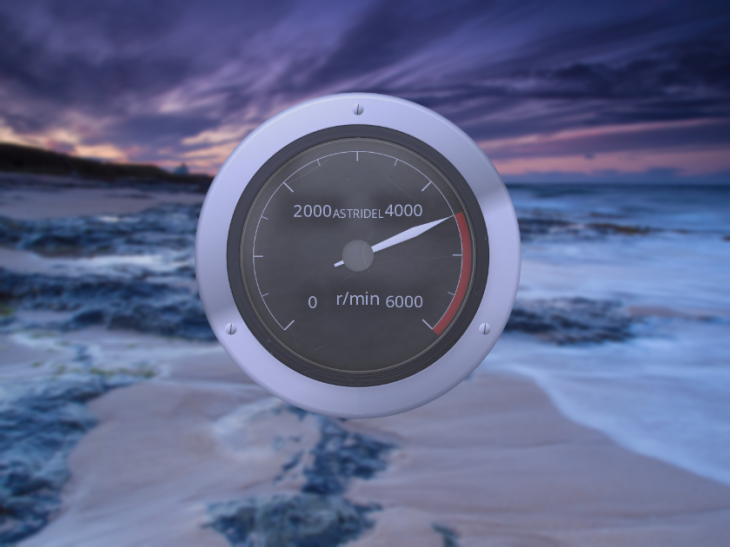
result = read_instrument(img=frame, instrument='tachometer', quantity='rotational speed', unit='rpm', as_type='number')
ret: 4500 rpm
